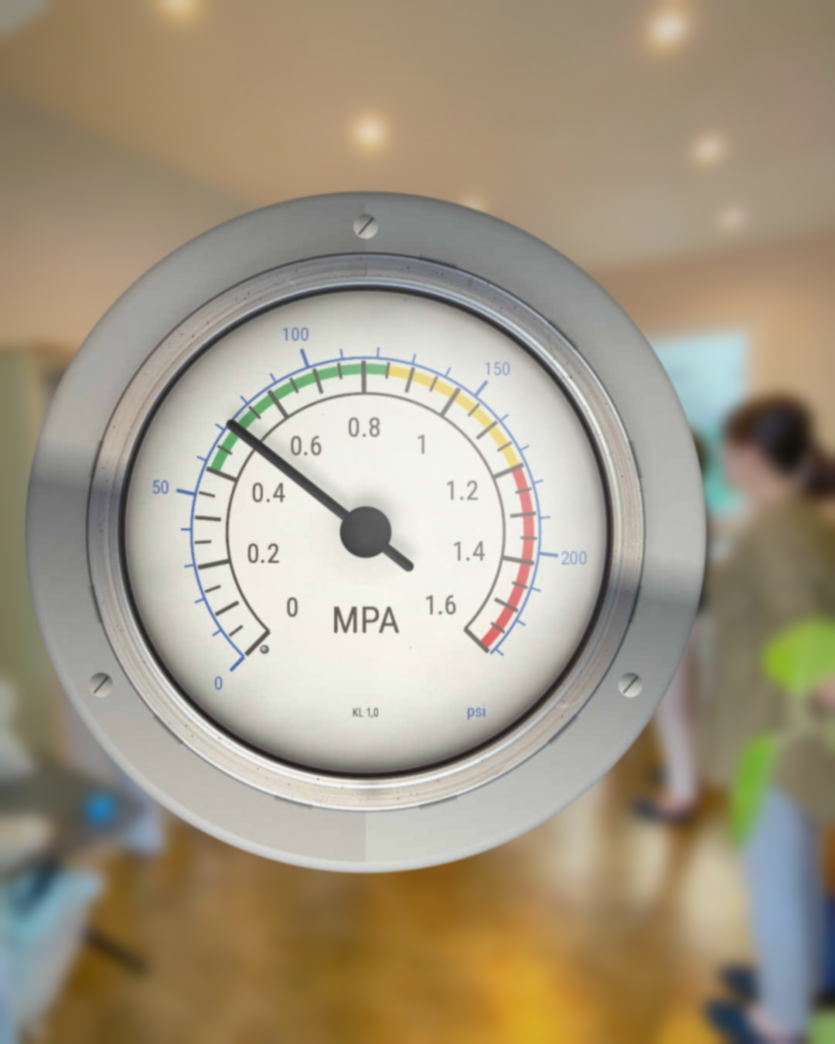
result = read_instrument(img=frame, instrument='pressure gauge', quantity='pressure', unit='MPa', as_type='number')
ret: 0.5 MPa
